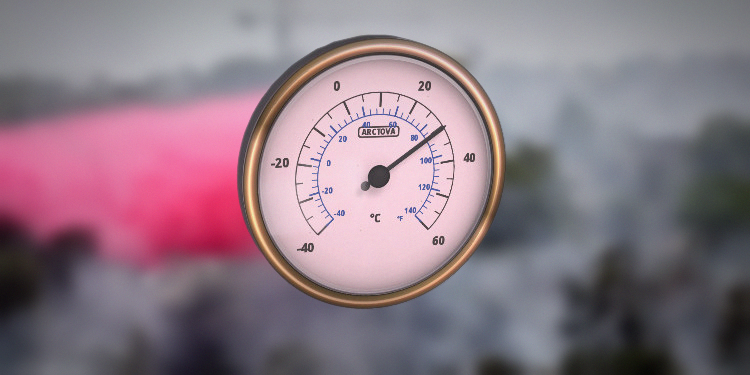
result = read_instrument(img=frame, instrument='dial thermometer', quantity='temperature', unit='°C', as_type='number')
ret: 30 °C
